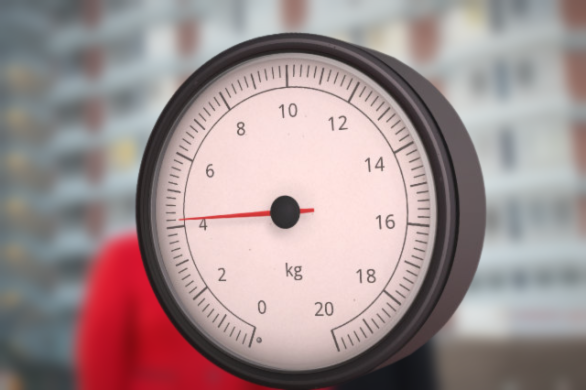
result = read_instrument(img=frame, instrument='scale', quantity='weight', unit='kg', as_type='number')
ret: 4.2 kg
